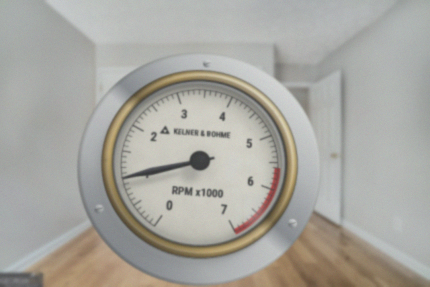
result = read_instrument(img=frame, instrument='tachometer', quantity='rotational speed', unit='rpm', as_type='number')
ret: 1000 rpm
